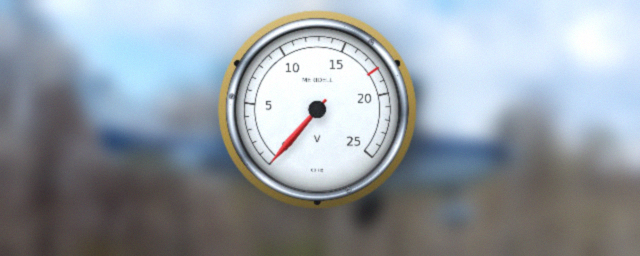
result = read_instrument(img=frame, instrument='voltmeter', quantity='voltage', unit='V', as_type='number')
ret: 0 V
